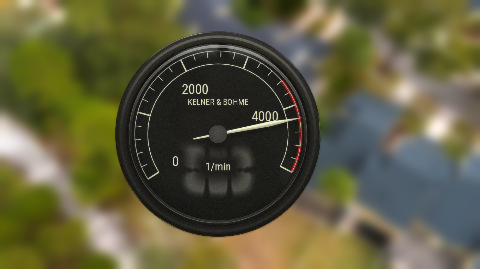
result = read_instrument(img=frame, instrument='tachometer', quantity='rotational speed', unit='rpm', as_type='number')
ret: 4200 rpm
